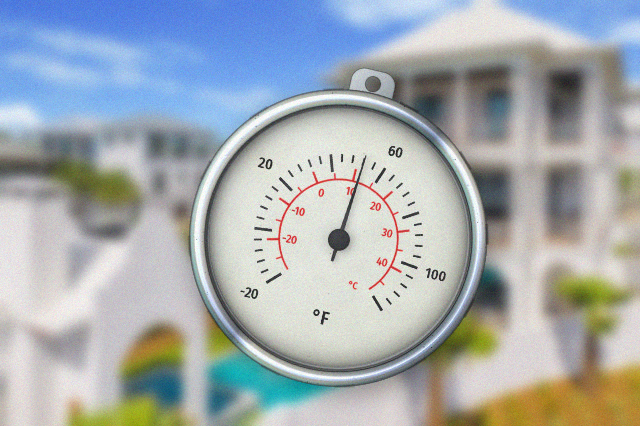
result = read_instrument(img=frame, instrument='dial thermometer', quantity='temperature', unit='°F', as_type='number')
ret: 52 °F
